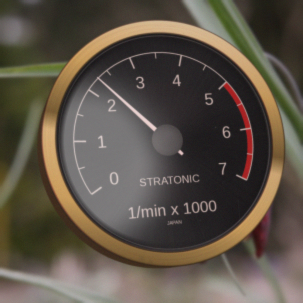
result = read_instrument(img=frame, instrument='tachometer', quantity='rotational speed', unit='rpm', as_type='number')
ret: 2250 rpm
